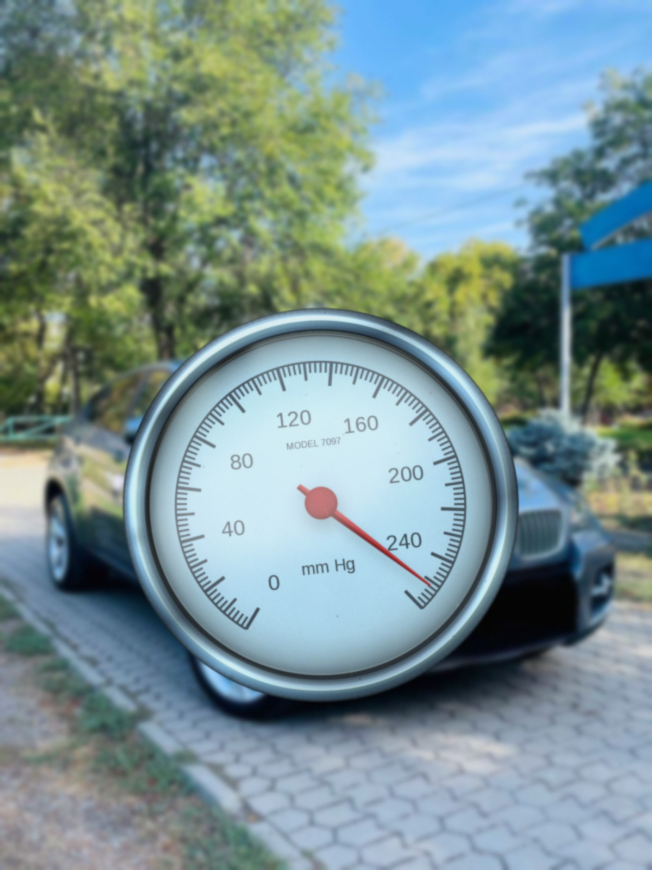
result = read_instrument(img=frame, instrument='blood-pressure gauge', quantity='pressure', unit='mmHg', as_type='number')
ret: 252 mmHg
